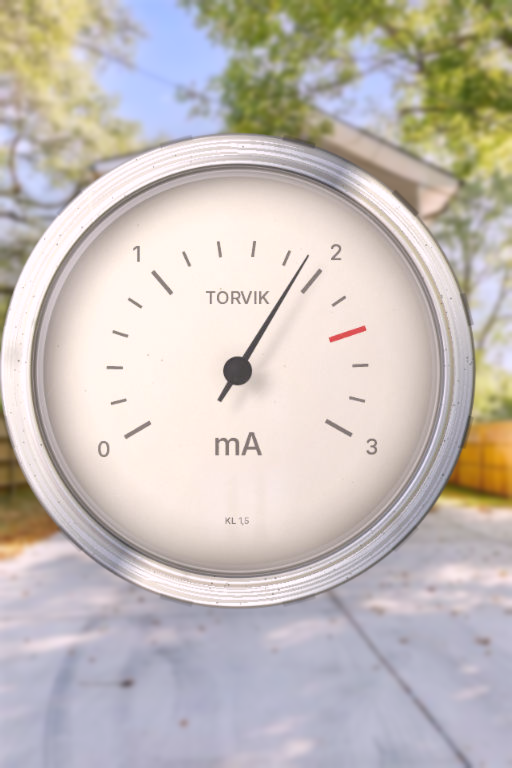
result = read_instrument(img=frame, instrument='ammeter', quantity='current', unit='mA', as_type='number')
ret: 1.9 mA
